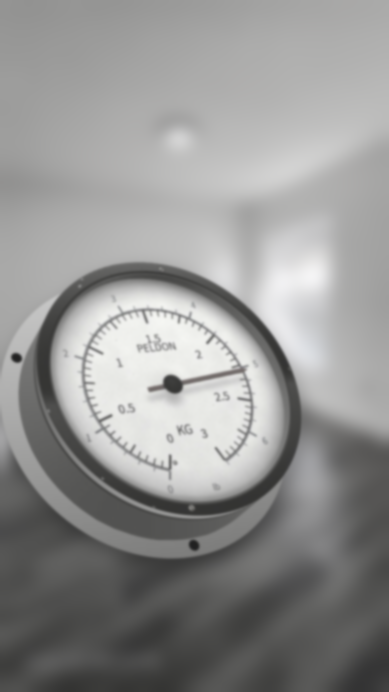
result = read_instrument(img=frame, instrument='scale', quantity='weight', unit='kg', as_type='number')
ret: 2.3 kg
